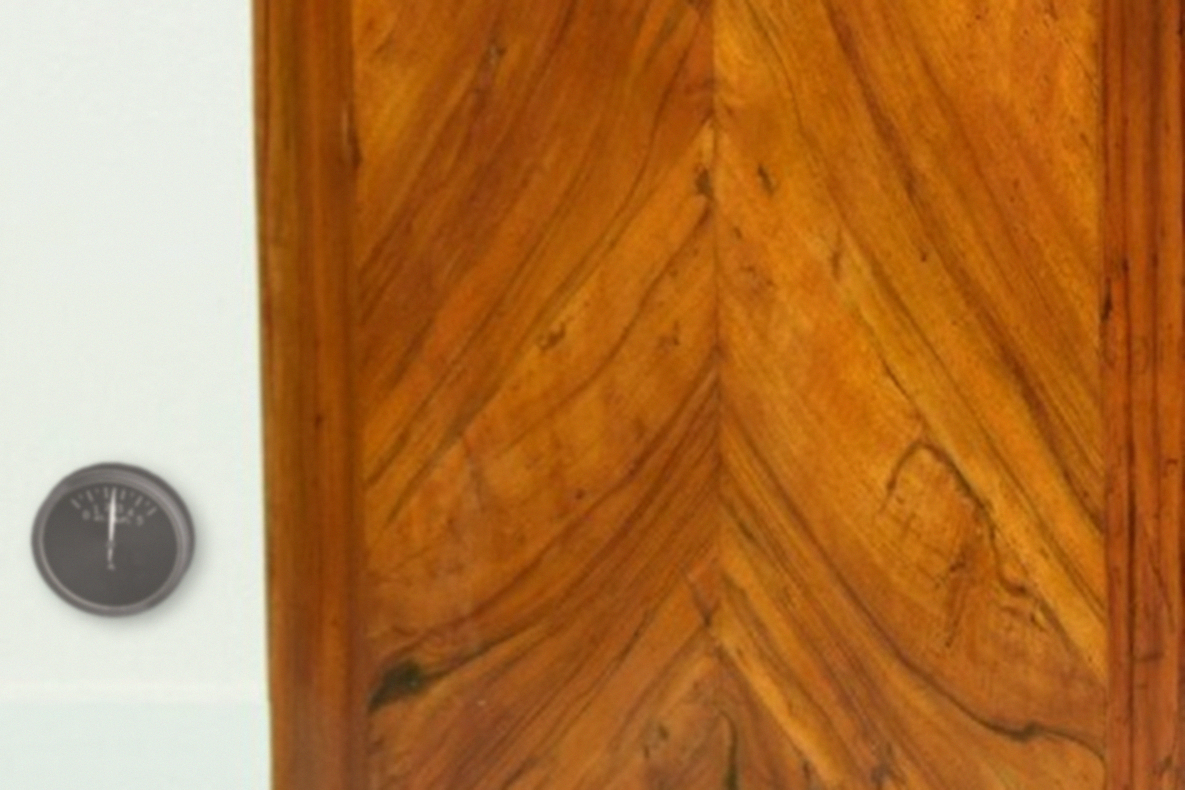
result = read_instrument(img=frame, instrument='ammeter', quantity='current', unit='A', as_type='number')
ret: 2.5 A
